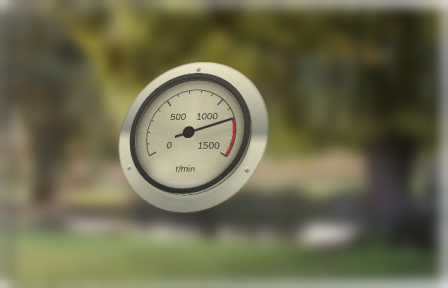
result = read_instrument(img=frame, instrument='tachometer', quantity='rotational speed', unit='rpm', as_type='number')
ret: 1200 rpm
